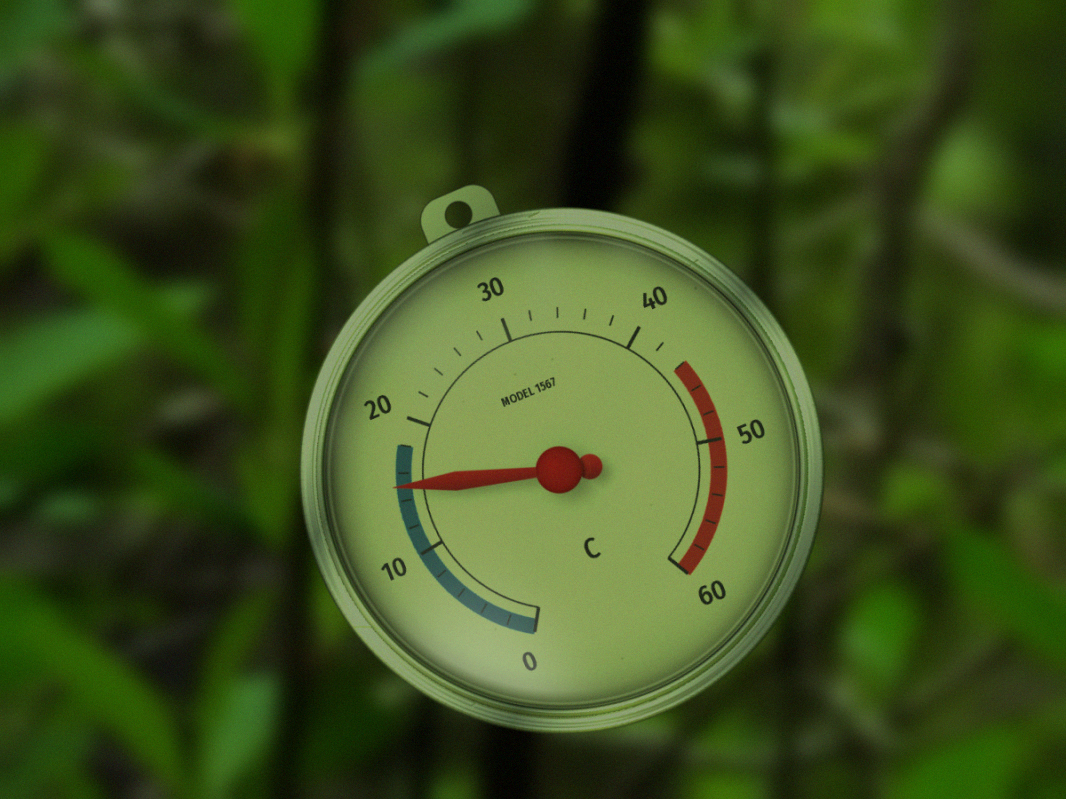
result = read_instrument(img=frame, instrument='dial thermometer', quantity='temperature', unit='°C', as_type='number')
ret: 15 °C
